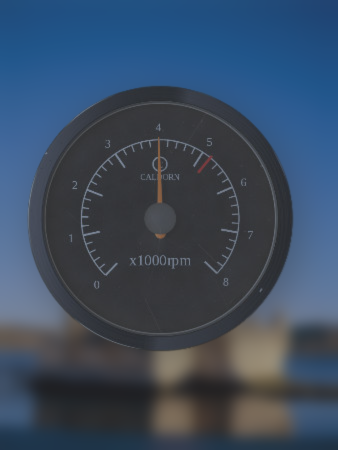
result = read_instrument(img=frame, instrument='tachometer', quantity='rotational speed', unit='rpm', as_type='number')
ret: 4000 rpm
